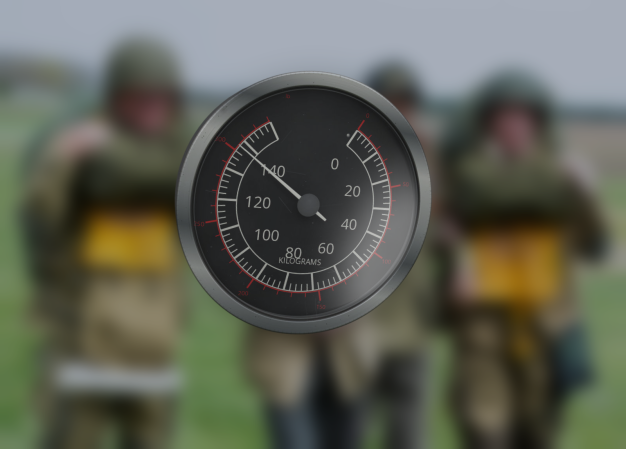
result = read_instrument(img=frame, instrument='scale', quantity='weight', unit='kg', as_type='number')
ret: 138 kg
